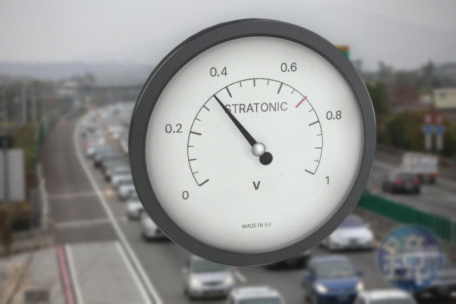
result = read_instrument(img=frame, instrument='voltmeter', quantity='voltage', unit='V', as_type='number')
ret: 0.35 V
